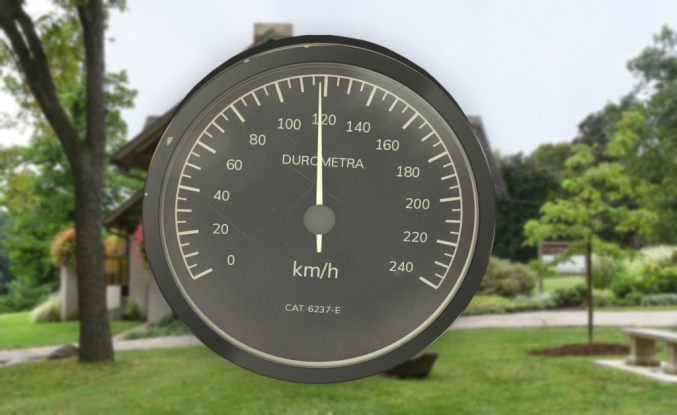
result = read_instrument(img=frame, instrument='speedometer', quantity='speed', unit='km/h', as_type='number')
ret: 117.5 km/h
